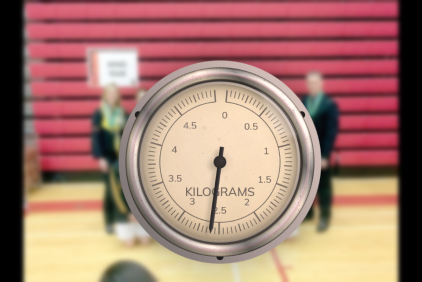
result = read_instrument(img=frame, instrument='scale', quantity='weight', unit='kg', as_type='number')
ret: 2.6 kg
